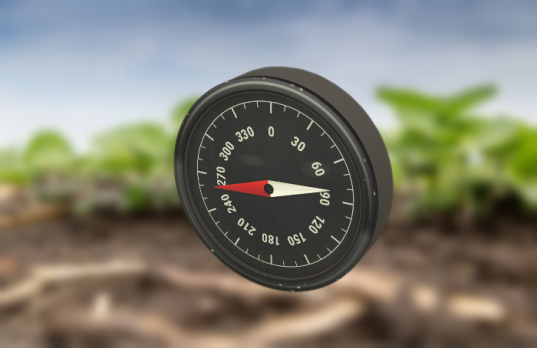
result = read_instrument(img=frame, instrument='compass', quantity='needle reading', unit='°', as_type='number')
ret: 260 °
